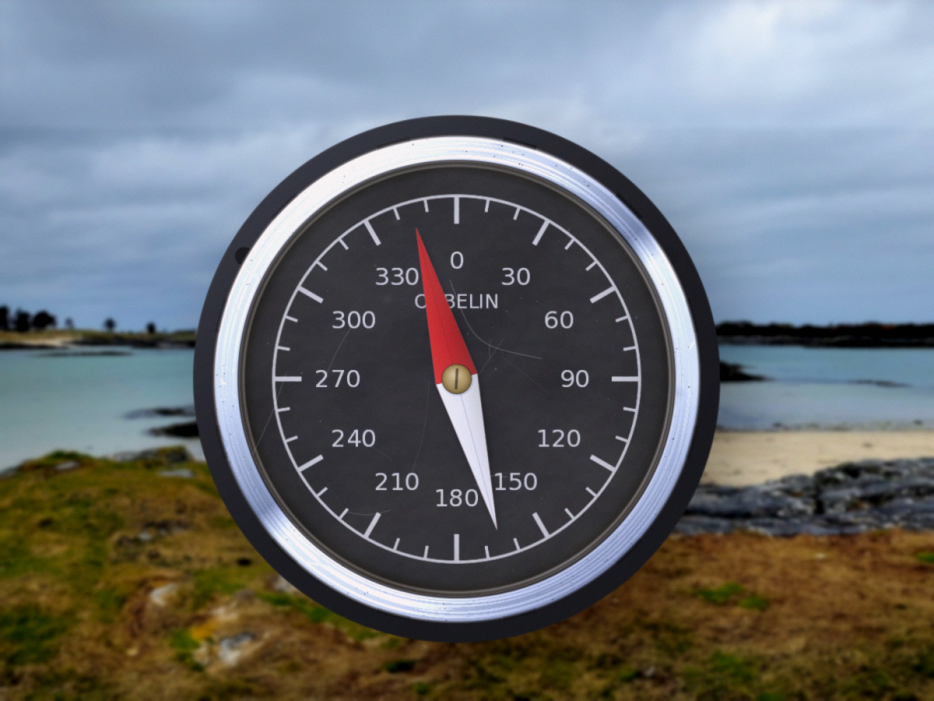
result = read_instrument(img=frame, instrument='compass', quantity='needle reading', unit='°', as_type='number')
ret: 345 °
